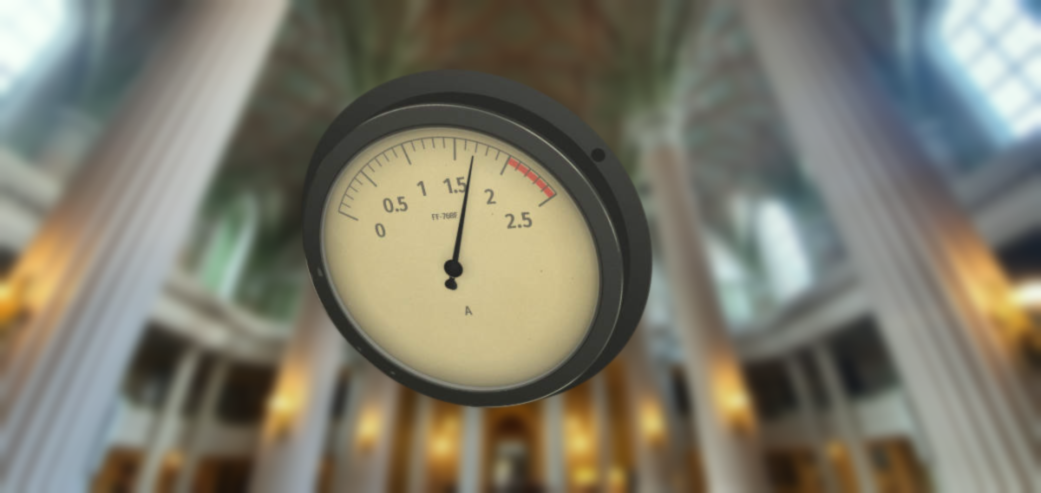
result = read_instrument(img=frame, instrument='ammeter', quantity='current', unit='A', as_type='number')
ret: 1.7 A
